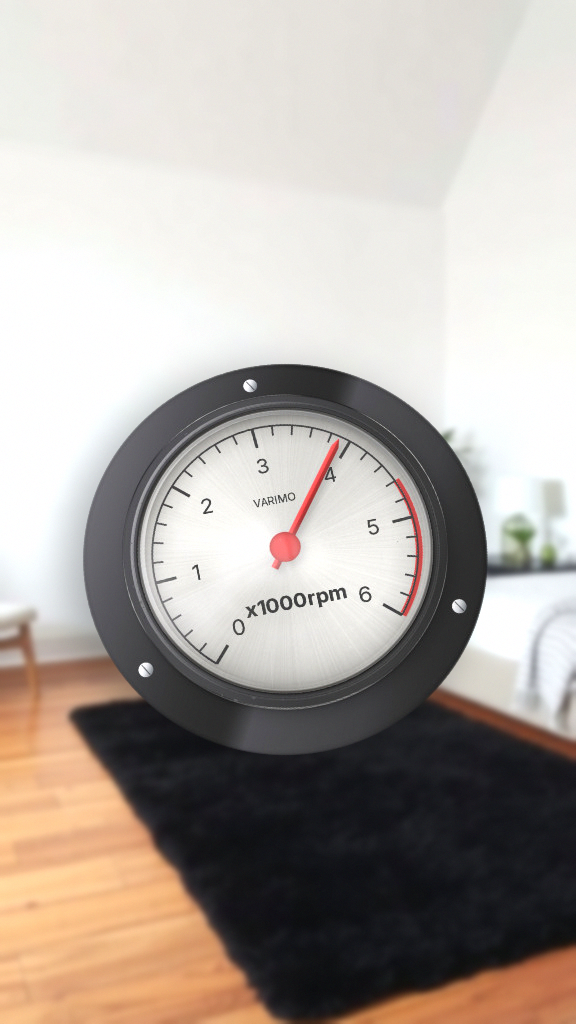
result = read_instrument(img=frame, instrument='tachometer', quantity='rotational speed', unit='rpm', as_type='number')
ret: 3900 rpm
